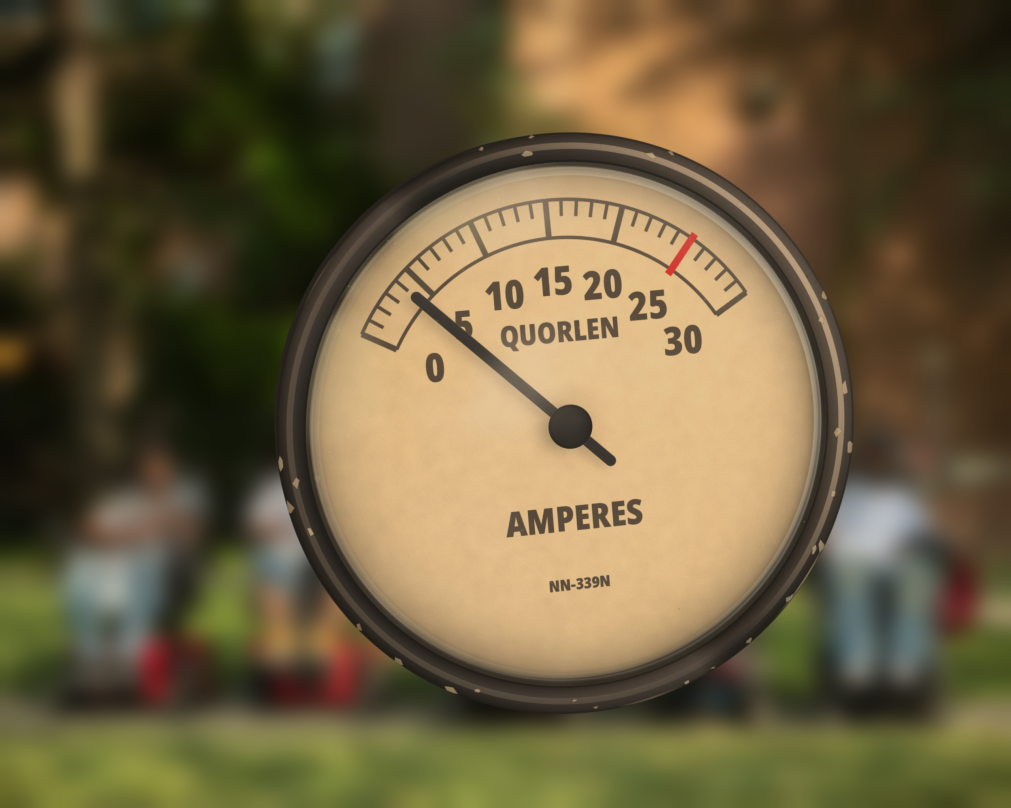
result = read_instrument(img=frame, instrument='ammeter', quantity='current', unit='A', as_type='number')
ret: 4 A
